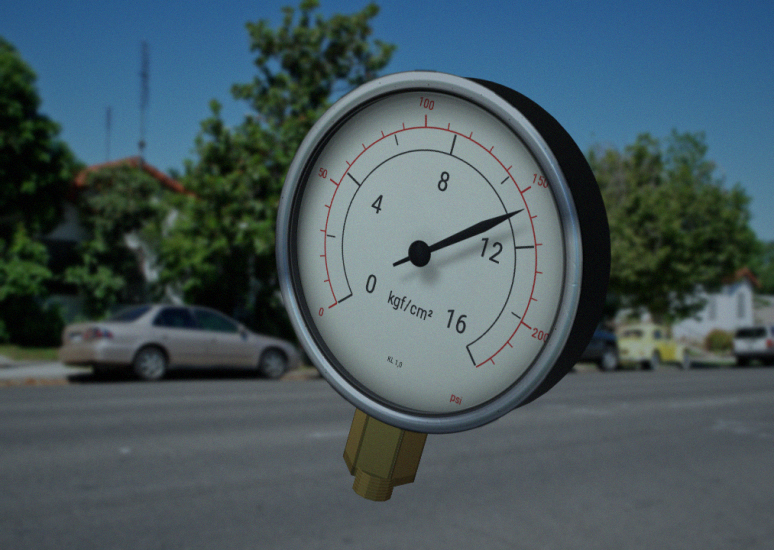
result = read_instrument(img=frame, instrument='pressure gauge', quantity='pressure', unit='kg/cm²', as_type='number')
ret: 11 kg/cm²
